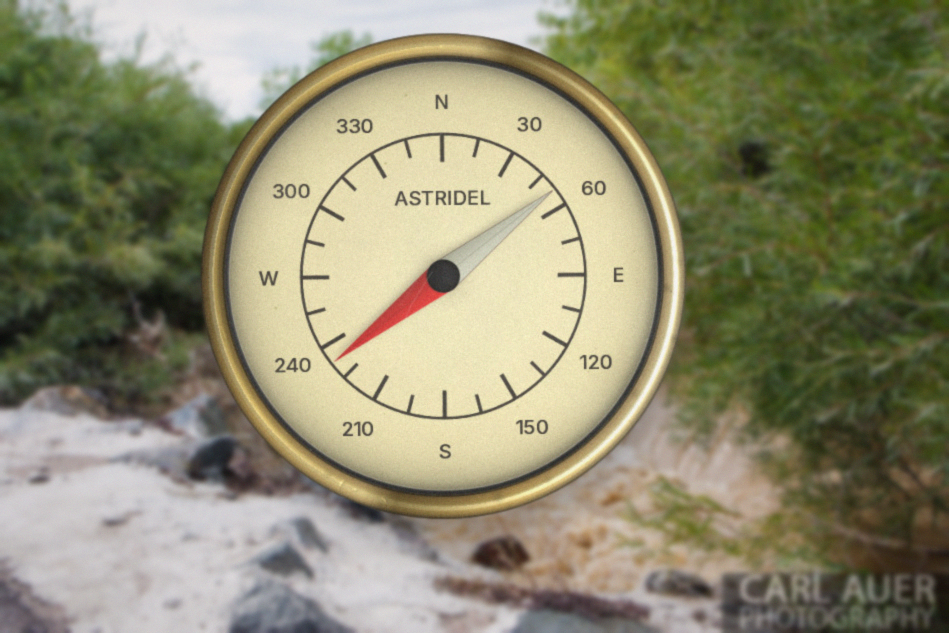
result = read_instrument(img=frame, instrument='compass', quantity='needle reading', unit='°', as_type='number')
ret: 232.5 °
